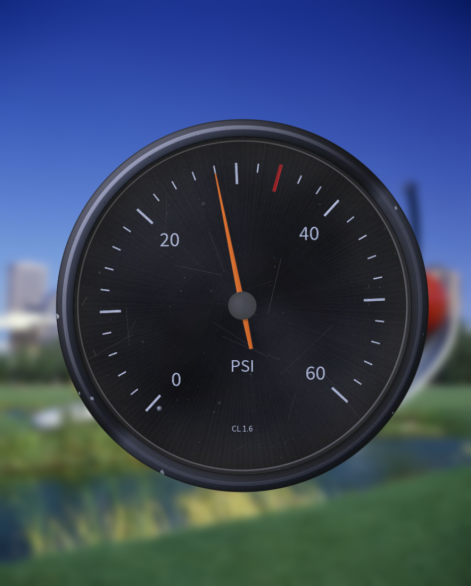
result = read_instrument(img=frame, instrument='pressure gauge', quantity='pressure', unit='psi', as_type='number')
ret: 28 psi
